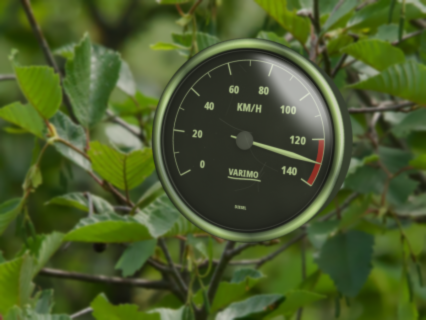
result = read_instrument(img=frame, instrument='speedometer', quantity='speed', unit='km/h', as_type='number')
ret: 130 km/h
